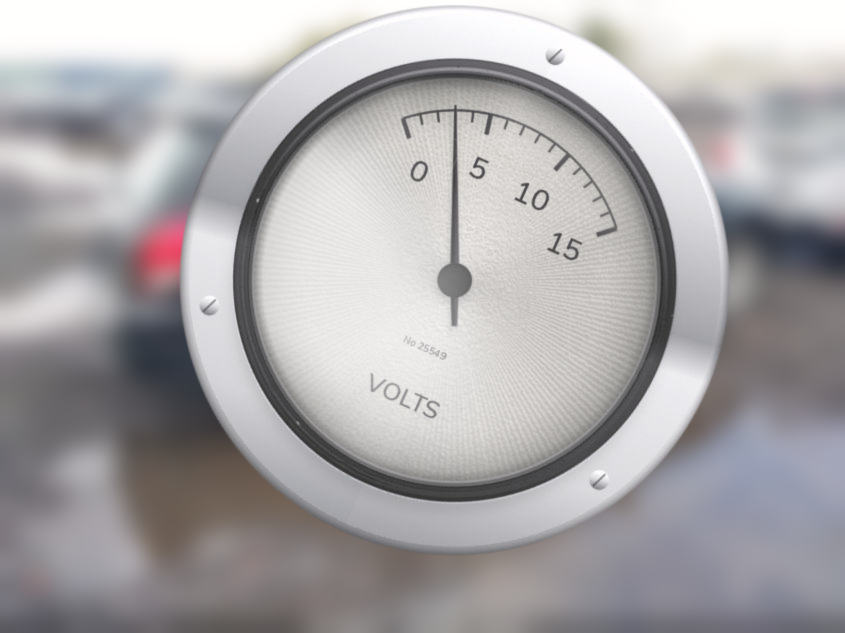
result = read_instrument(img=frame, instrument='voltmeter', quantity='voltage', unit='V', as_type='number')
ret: 3 V
